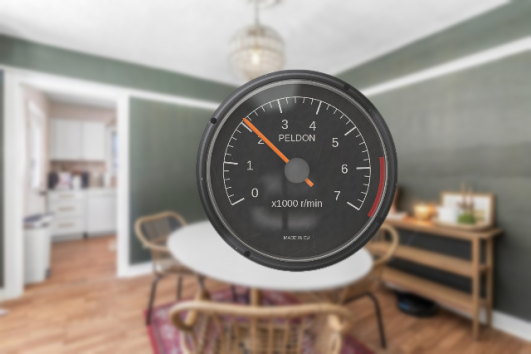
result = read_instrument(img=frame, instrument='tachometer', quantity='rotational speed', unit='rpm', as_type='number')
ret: 2100 rpm
